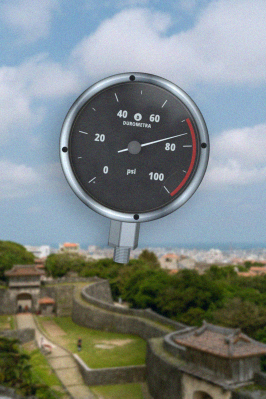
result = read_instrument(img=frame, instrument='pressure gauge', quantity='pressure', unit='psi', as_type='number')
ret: 75 psi
